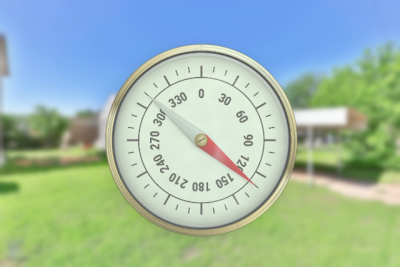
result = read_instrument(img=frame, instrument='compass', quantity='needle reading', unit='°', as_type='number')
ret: 130 °
